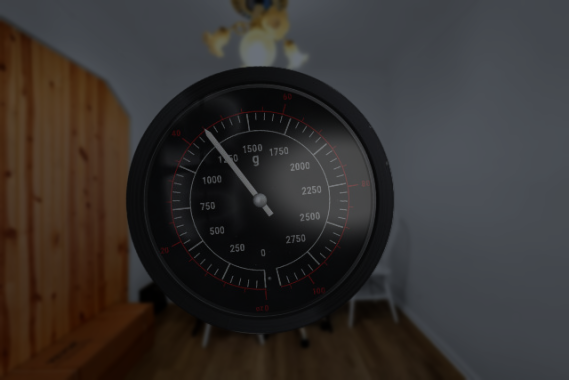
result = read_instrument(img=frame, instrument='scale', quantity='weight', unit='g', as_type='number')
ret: 1250 g
